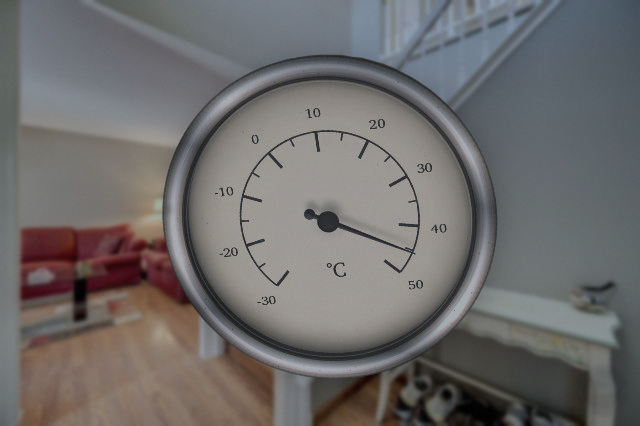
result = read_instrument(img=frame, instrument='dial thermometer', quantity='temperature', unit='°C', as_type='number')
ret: 45 °C
